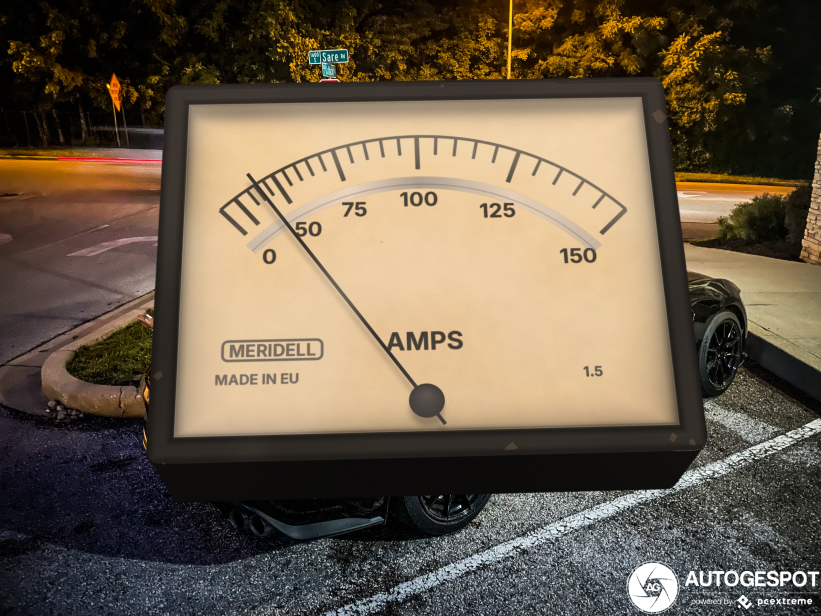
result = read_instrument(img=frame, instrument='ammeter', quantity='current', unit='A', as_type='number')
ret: 40 A
